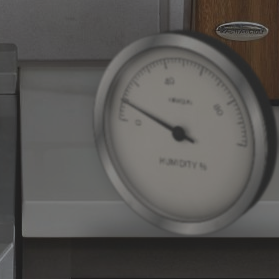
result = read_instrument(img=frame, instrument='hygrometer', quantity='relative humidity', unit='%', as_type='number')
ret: 10 %
